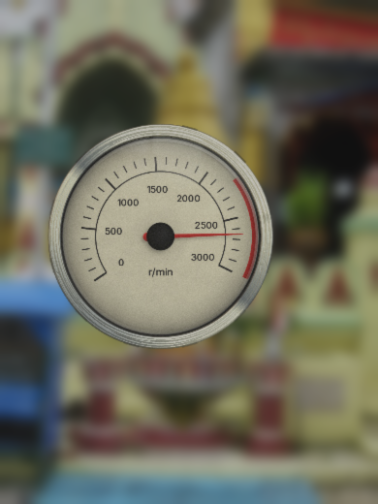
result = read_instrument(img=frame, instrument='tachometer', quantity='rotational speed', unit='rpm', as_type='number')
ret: 2650 rpm
